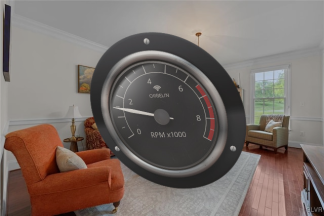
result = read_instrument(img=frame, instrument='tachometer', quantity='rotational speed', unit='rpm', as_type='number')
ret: 1500 rpm
